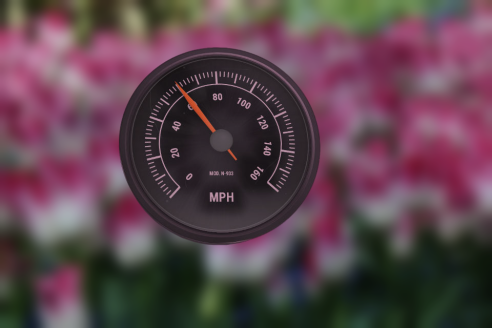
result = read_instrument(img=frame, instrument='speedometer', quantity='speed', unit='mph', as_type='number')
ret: 60 mph
